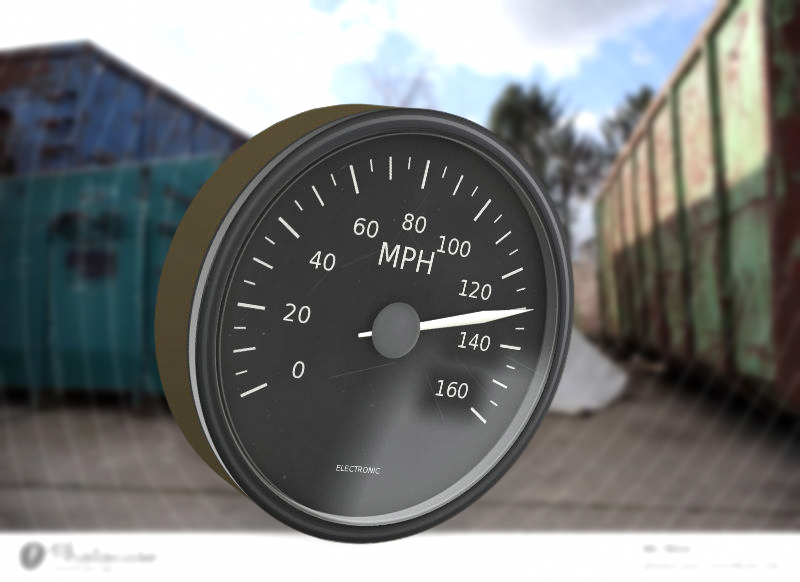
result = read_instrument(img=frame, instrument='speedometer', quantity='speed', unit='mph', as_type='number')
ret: 130 mph
